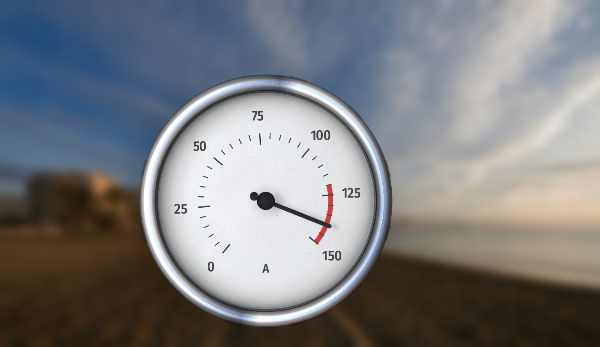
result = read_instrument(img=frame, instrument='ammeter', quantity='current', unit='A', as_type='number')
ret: 140 A
